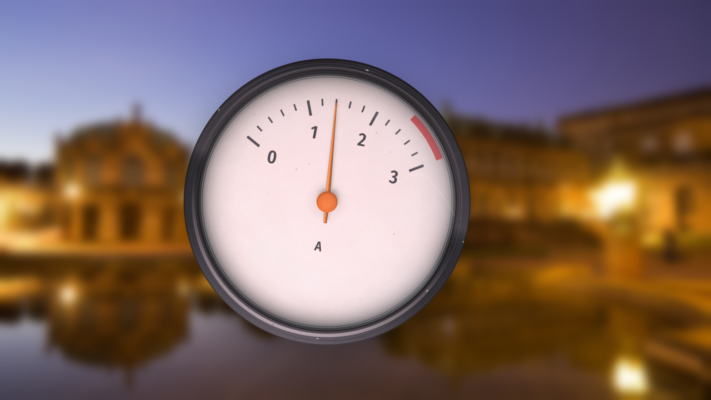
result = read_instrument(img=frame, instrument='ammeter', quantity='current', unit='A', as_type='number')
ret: 1.4 A
